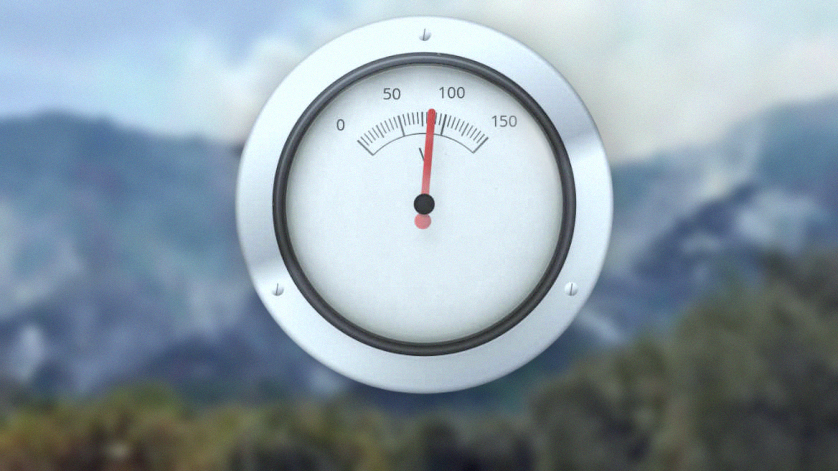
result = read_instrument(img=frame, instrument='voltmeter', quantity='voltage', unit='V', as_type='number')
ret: 85 V
